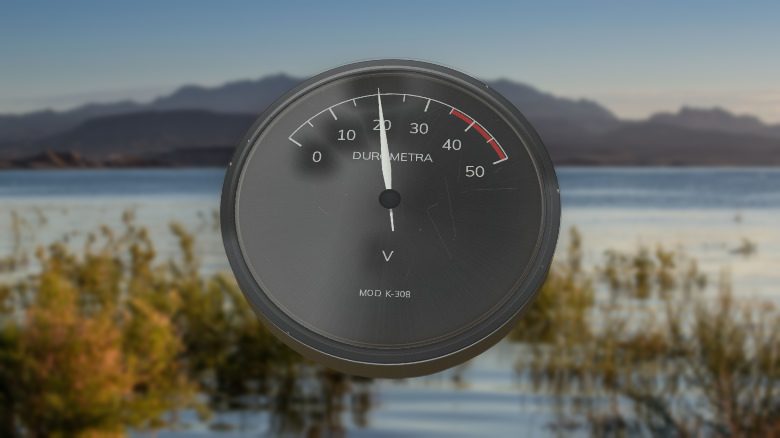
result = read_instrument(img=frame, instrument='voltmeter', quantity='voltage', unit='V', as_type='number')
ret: 20 V
